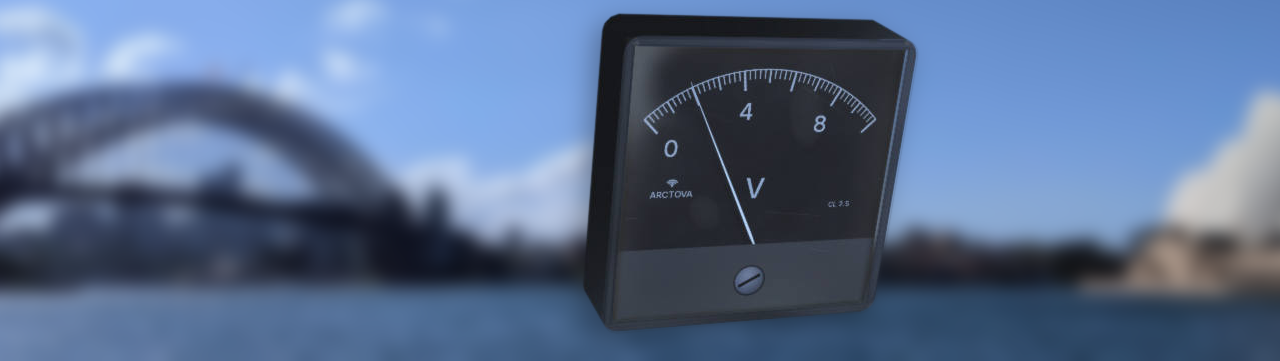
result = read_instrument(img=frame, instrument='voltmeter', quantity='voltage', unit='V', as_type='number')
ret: 2 V
